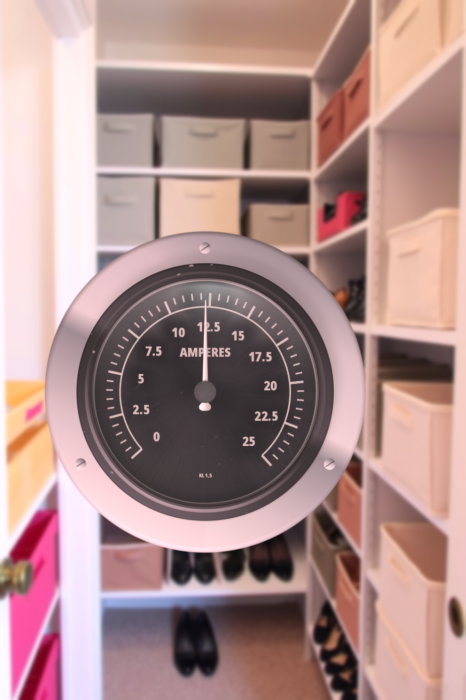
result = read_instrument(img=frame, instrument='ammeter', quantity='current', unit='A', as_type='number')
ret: 12.25 A
